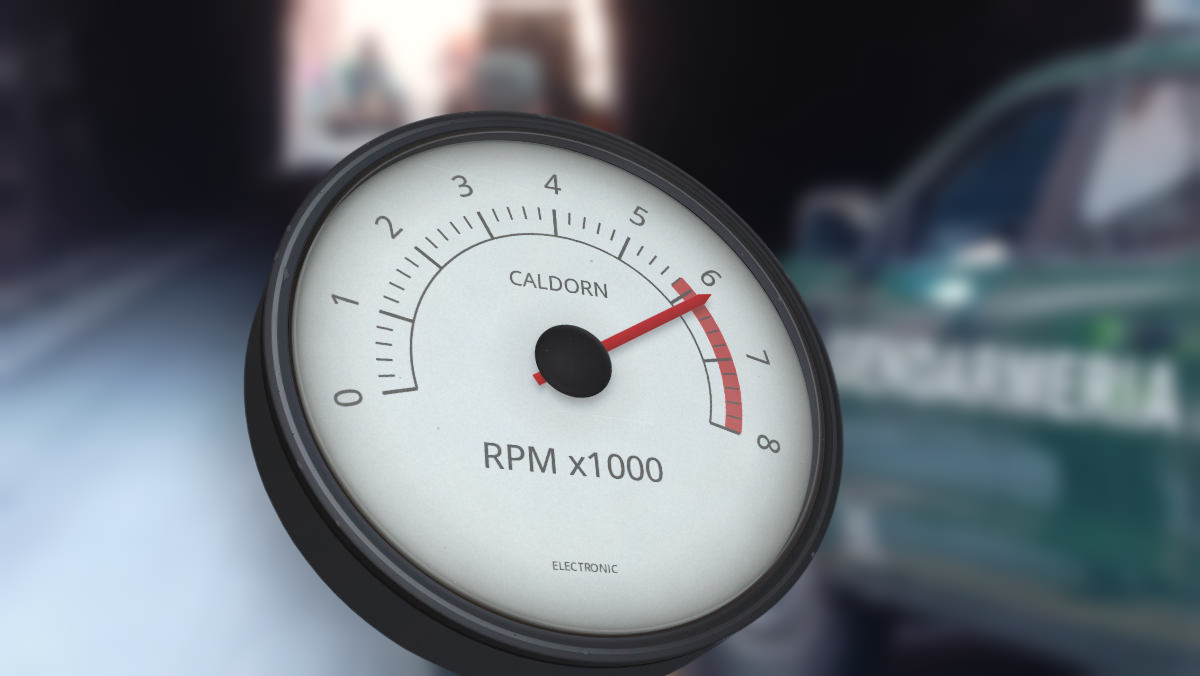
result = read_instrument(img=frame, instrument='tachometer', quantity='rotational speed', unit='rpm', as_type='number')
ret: 6200 rpm
